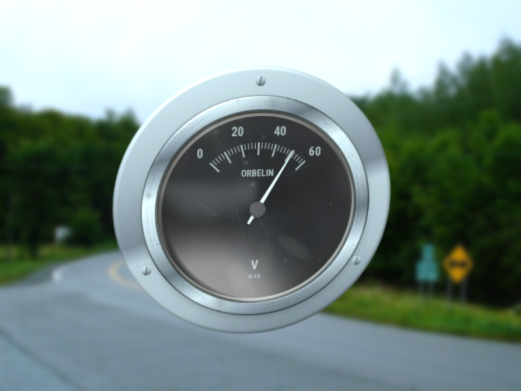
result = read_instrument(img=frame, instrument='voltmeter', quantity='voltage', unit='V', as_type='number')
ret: 50 V
